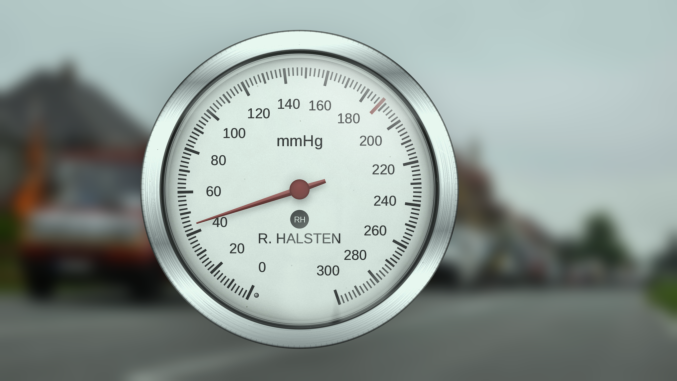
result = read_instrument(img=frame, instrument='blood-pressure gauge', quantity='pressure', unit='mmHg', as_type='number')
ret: 44 mmHg
